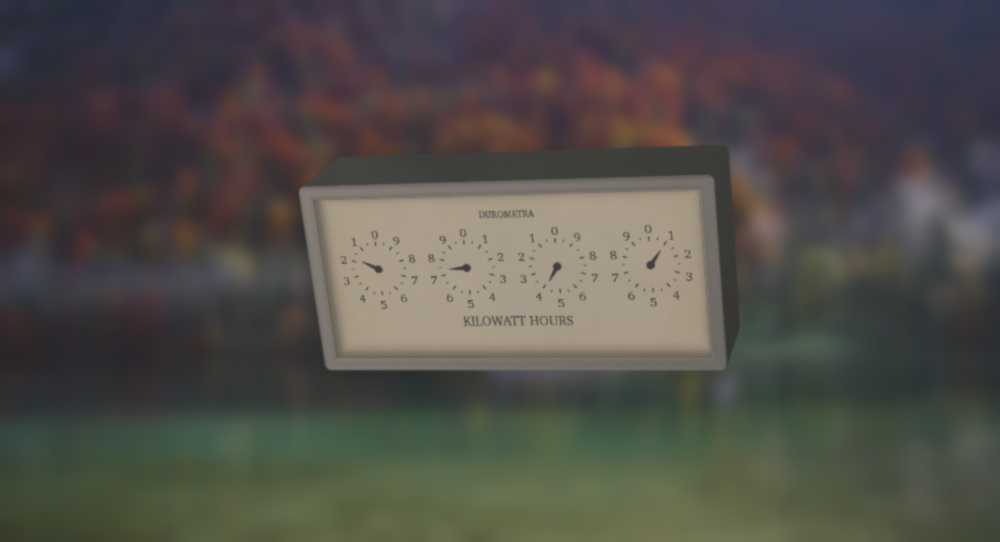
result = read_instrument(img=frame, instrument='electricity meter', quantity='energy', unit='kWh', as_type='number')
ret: 1741 kWh
